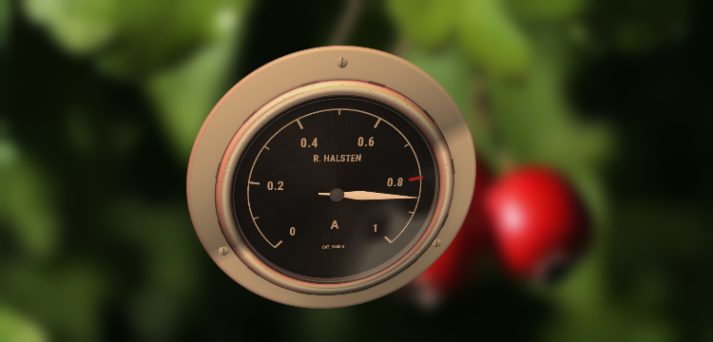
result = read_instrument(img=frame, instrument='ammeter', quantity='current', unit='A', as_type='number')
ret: 0.85 A
